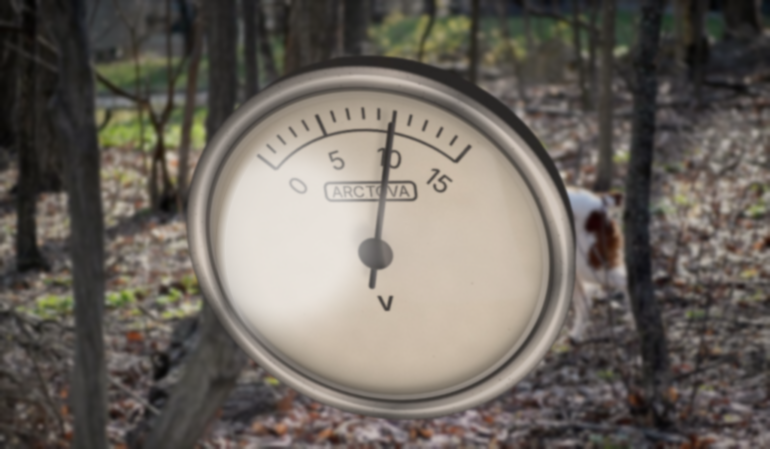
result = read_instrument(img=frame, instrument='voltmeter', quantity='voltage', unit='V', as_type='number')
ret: 10 V
